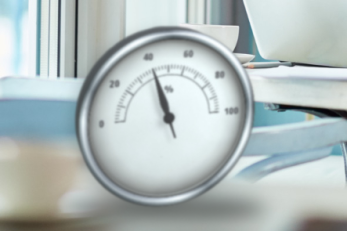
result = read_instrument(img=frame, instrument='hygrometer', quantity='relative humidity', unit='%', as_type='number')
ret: 40 %
